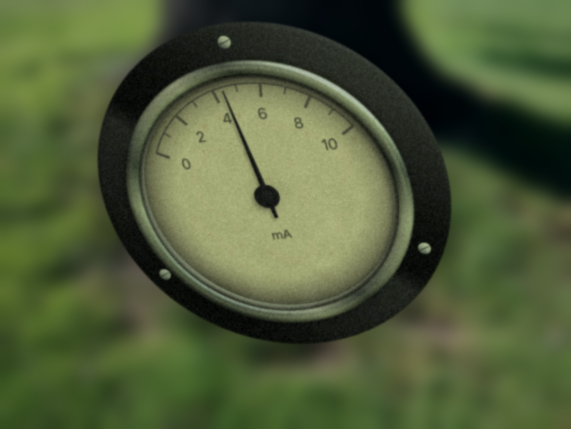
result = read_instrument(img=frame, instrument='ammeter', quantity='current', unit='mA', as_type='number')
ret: 4.5 mA
